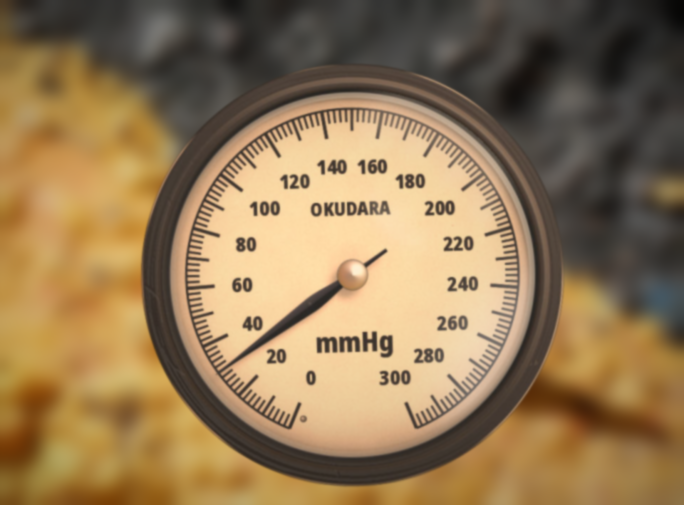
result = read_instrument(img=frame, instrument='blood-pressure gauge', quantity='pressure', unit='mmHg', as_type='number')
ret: 30 mmHg
